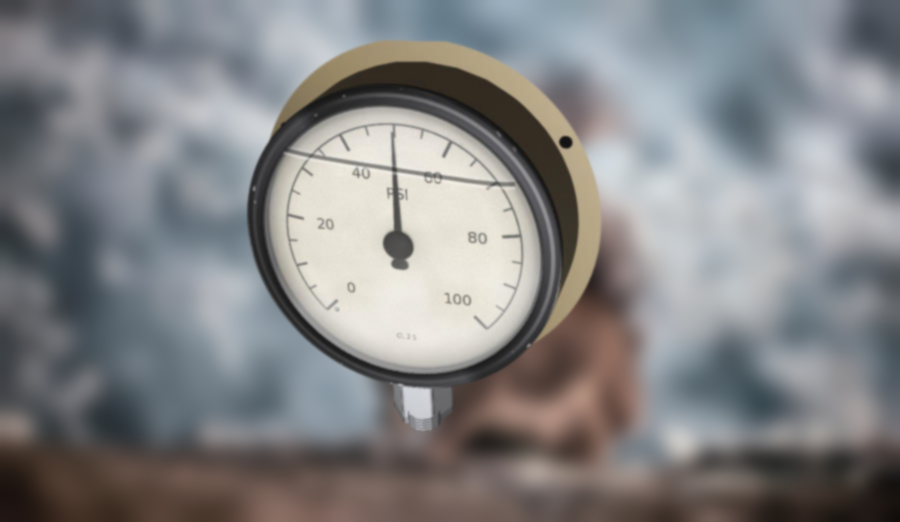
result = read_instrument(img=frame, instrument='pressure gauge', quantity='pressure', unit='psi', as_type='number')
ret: 50 psi
